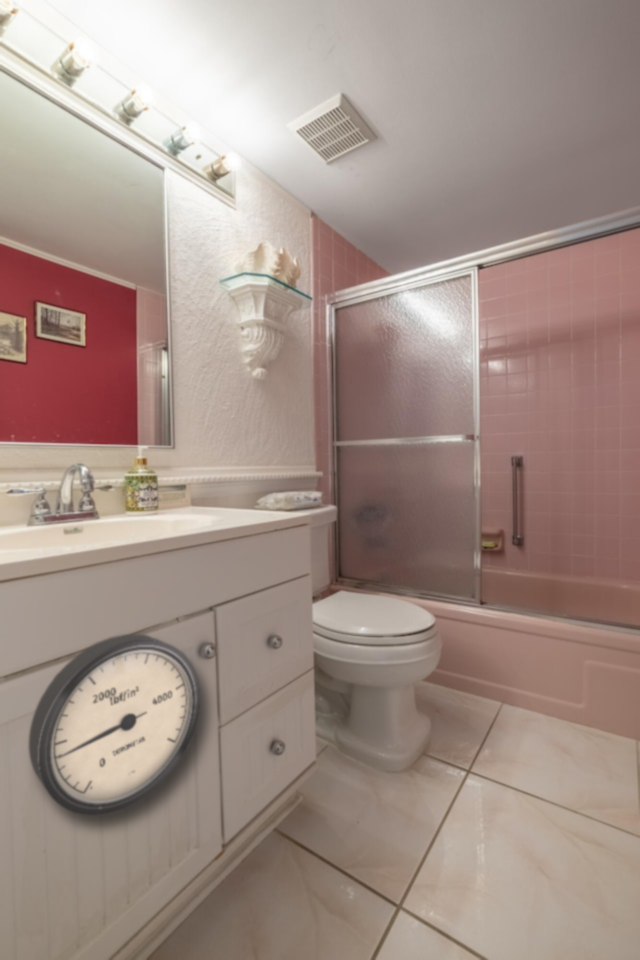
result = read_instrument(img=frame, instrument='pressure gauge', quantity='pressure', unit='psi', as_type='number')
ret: 800 psi
